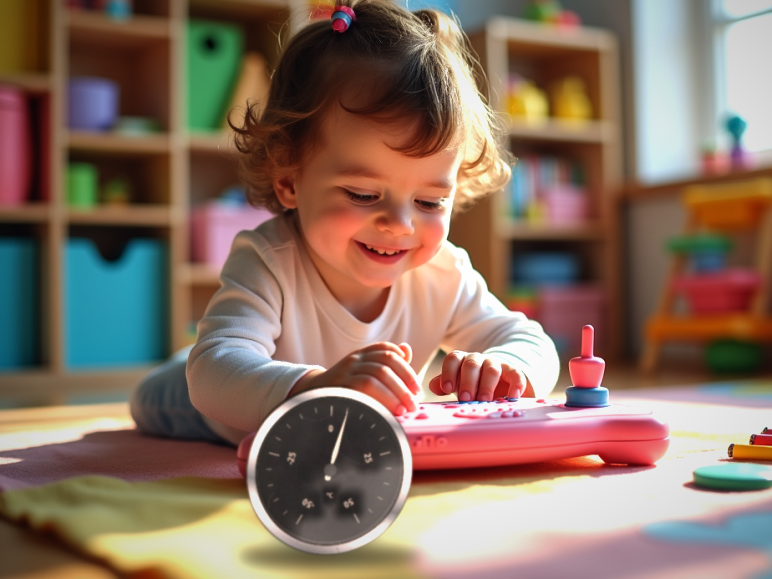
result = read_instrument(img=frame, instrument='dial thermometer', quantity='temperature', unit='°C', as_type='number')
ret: 5 °C
